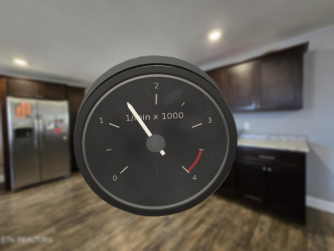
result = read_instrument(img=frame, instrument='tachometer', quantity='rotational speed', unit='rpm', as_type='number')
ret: 1500 rpm
